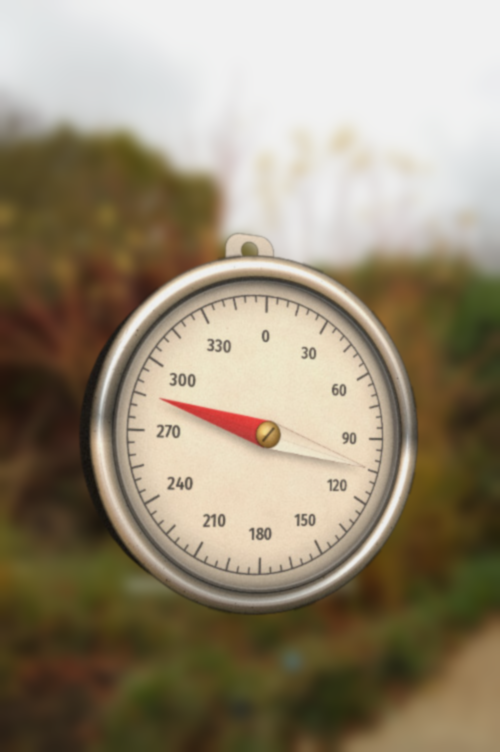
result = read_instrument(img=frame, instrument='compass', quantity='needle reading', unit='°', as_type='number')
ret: 285 °
